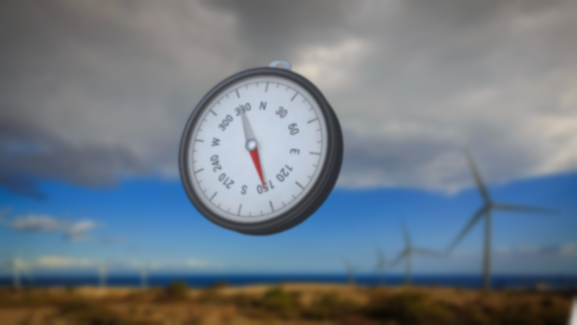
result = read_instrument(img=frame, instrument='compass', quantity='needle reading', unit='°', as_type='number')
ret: 150 °
